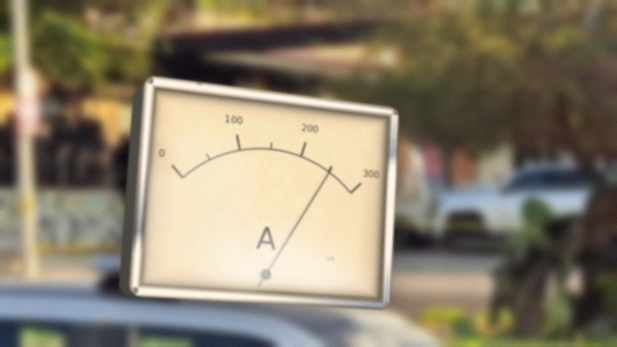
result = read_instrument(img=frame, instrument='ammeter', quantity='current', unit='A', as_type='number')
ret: 250 A
